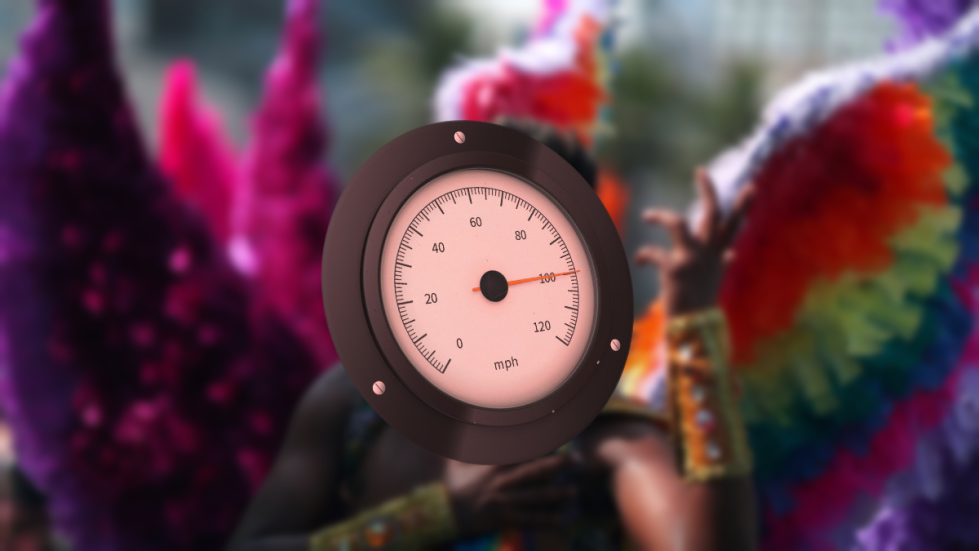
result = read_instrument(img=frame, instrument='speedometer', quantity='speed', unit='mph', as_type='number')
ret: 100 mph
